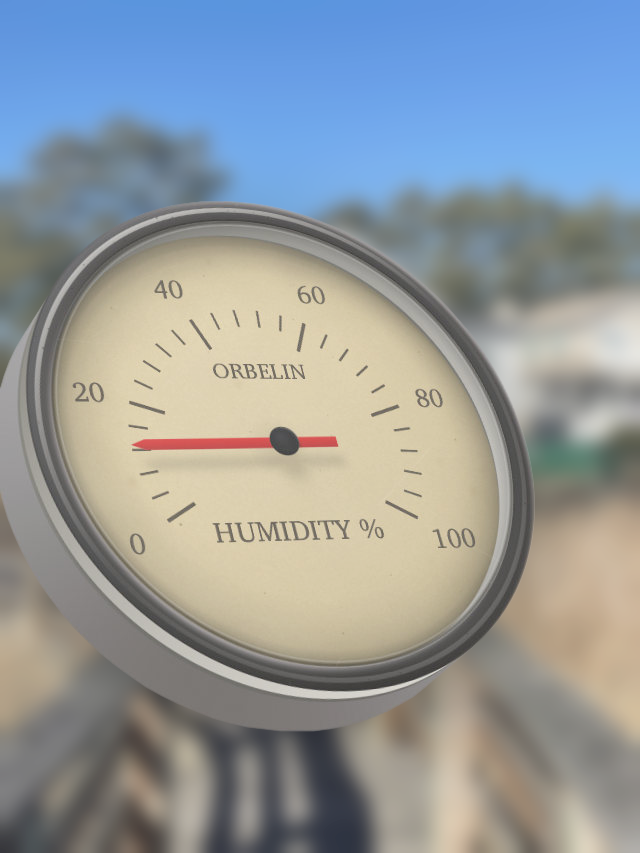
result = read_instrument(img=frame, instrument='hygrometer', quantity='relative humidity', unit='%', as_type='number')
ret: 12 %
